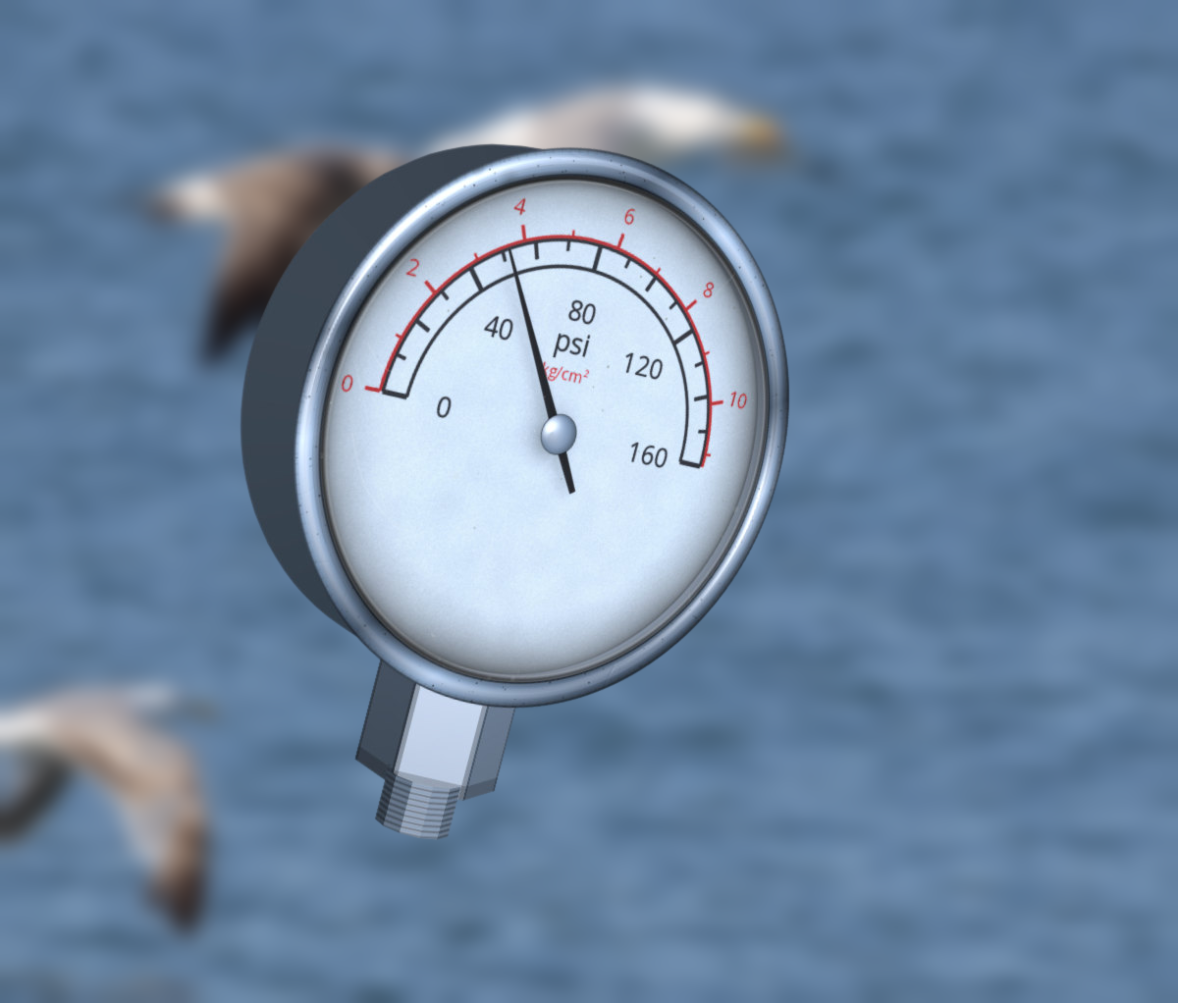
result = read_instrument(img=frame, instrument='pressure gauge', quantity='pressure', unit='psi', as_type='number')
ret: 50 psi
